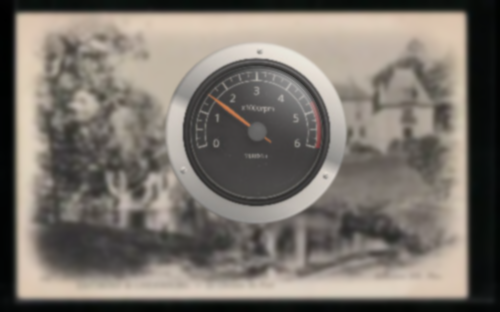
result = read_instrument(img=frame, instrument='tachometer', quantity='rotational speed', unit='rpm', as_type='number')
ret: 1500 rpm
